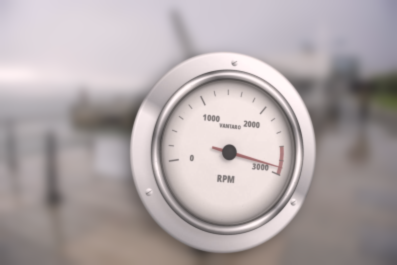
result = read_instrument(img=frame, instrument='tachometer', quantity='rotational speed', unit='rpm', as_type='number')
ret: 2900 rpm
